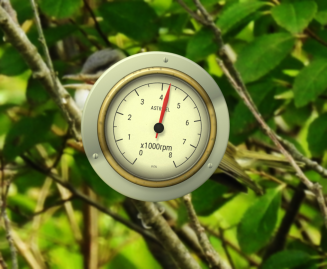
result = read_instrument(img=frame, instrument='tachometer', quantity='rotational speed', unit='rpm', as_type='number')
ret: 4250 rpm
